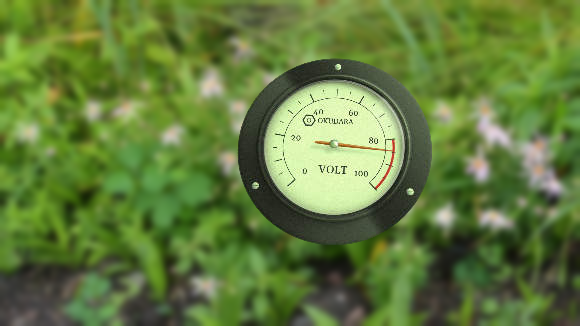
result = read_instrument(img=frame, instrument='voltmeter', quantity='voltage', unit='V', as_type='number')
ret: 85 V
